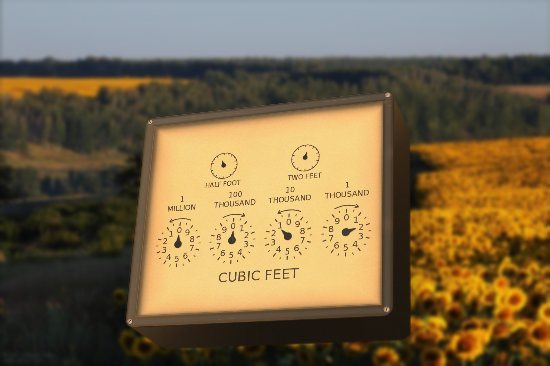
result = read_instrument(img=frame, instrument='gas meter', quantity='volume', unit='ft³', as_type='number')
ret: 1200 ft³
